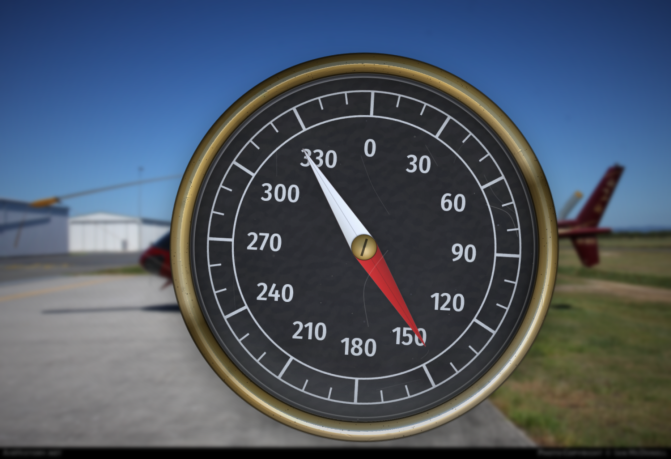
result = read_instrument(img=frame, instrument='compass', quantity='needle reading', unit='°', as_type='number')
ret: 145 °
